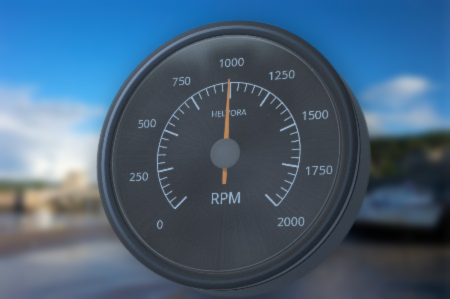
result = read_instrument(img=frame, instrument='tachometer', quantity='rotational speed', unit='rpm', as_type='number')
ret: 1000 rpm
